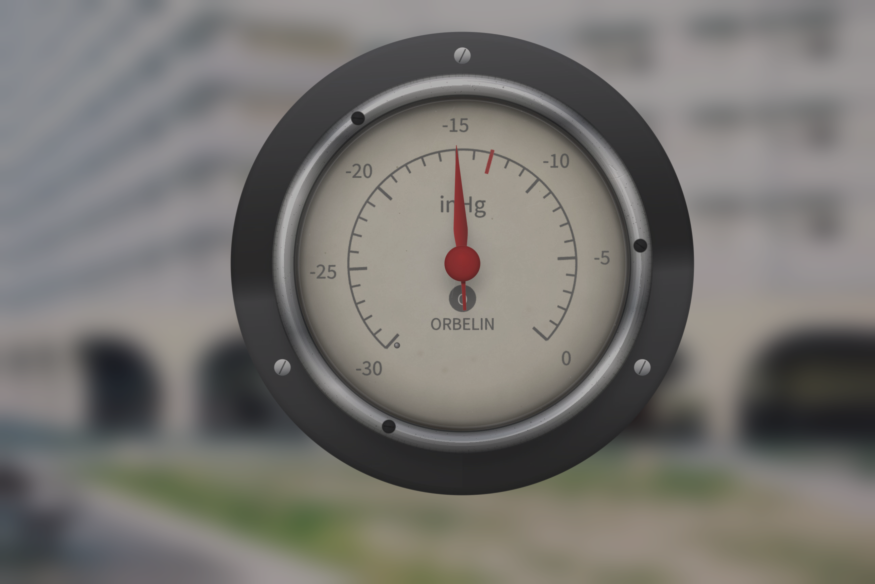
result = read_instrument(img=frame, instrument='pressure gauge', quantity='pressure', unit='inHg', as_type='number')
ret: -15 inHg
